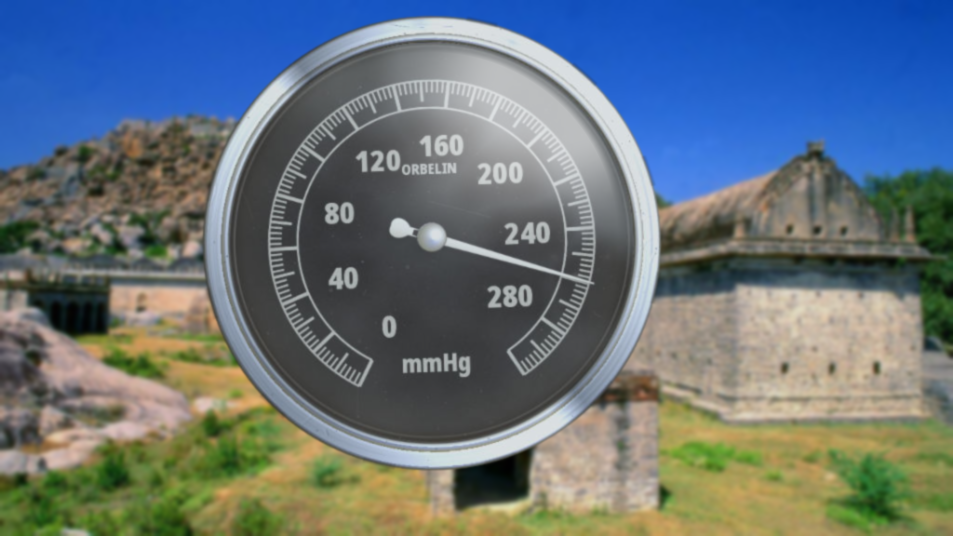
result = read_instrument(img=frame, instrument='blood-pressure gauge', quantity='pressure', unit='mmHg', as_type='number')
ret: 260 mmHg
